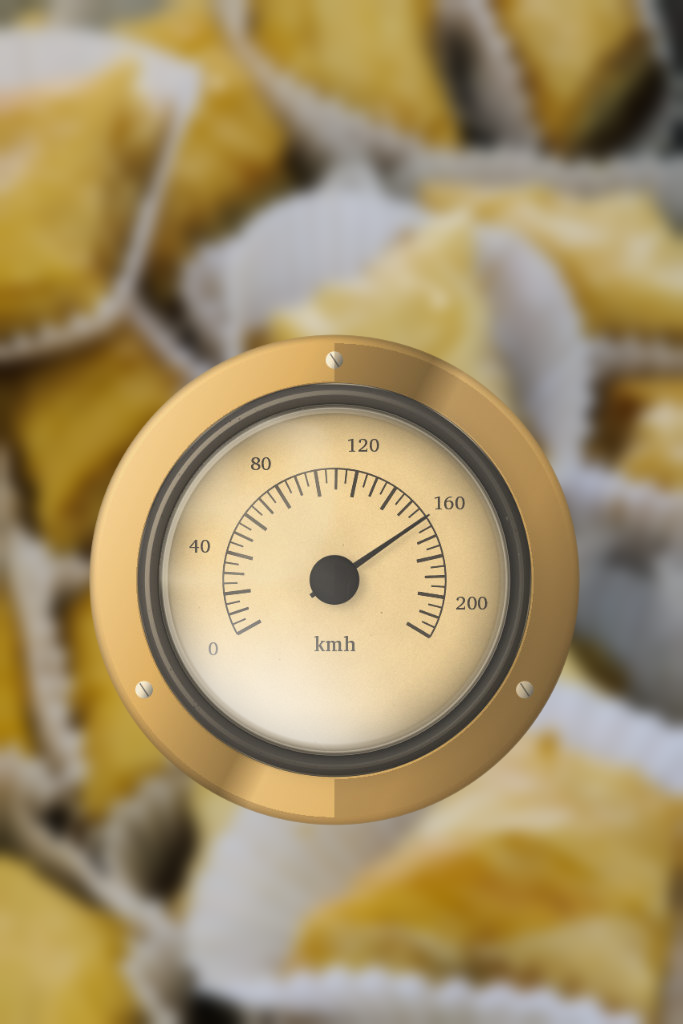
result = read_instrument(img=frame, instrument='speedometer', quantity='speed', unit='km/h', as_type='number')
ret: 160 km/h
